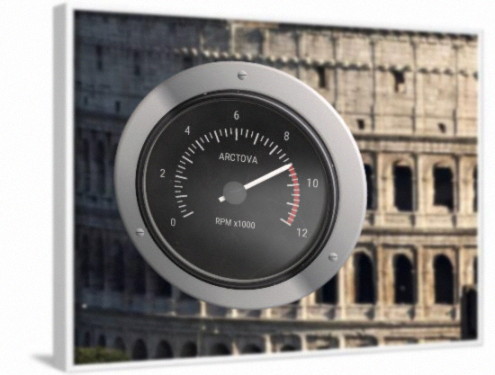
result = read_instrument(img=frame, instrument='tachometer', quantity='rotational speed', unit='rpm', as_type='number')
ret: 9000 rpm
